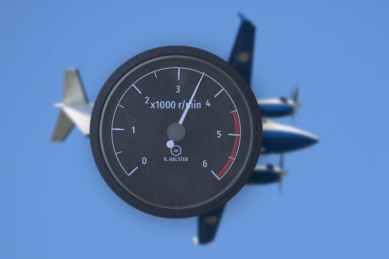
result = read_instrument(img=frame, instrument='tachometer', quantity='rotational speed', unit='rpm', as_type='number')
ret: 3500 rpm
